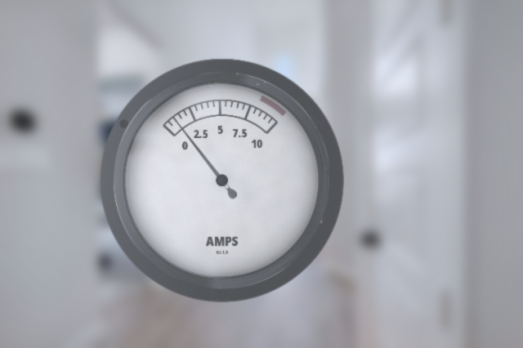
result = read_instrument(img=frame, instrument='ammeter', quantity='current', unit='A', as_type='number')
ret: 1 A
